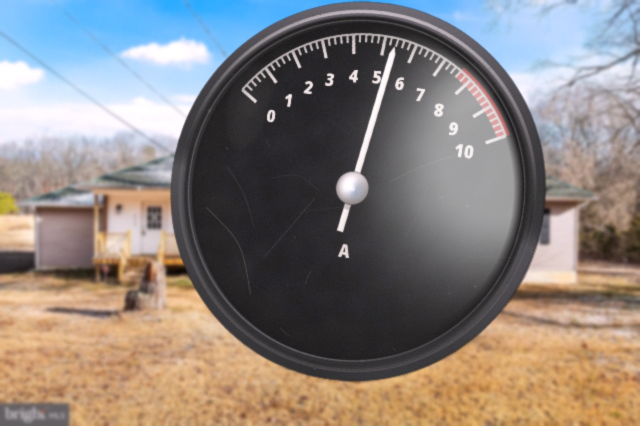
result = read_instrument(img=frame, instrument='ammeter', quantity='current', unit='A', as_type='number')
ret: 5.4 A
